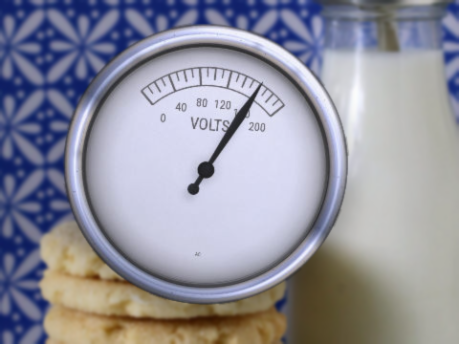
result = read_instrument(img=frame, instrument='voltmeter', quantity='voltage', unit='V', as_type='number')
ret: 160 V
